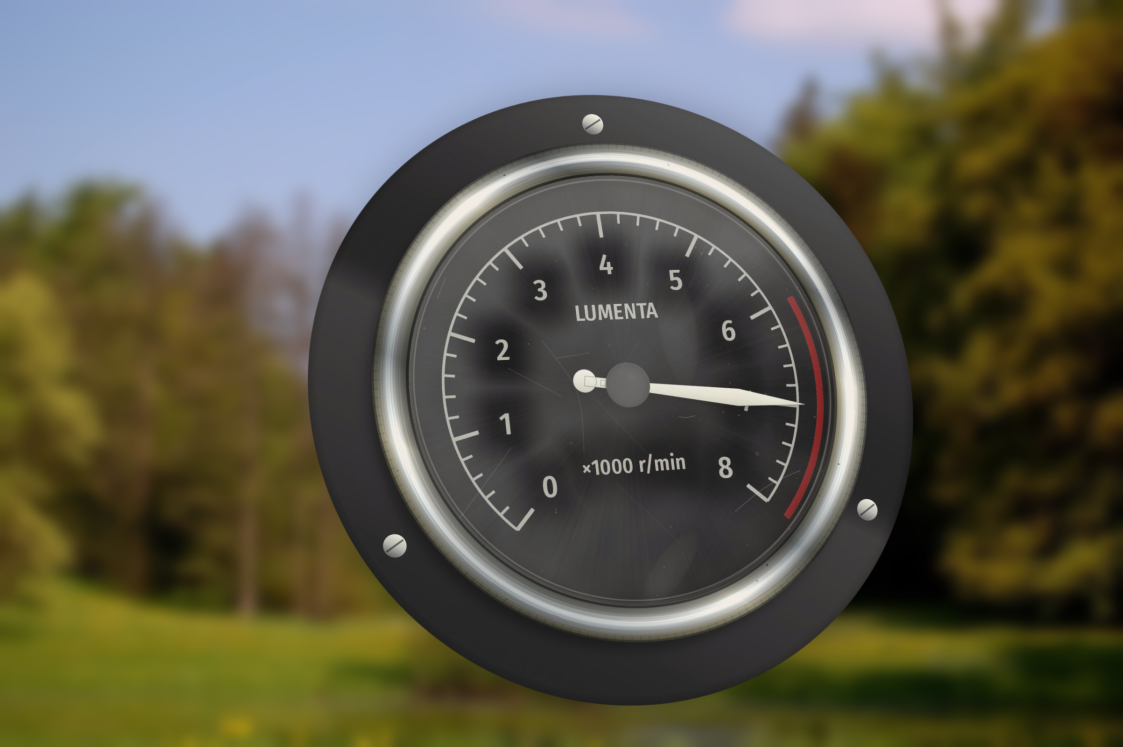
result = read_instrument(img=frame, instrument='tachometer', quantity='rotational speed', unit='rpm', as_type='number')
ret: 7000 rpm
